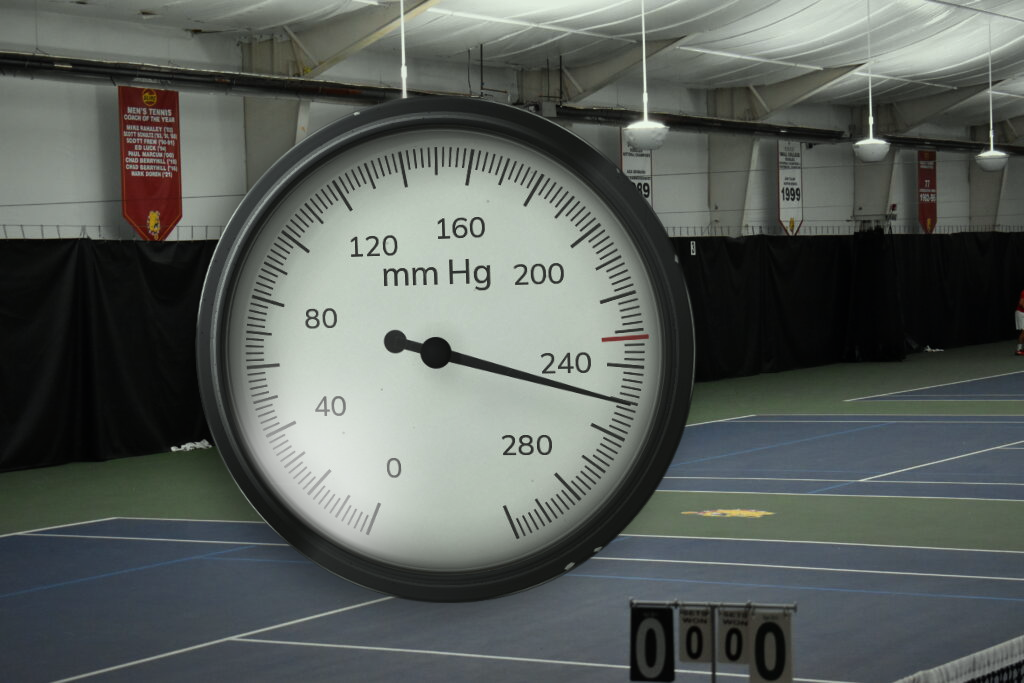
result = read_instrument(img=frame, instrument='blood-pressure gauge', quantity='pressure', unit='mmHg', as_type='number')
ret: 250 mmHg
